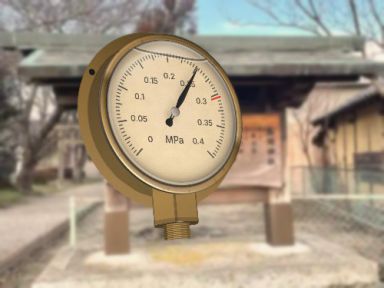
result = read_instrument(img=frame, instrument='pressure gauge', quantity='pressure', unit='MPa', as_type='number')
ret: 0.25 MPa
